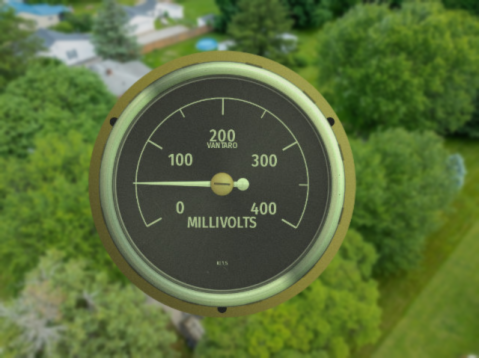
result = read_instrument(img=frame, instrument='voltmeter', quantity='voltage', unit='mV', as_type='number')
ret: 50 mV
